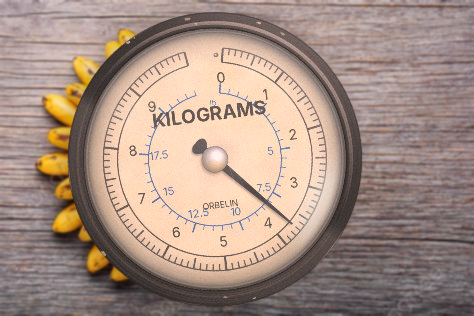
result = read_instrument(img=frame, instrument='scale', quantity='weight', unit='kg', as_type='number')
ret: 3.7 kg
